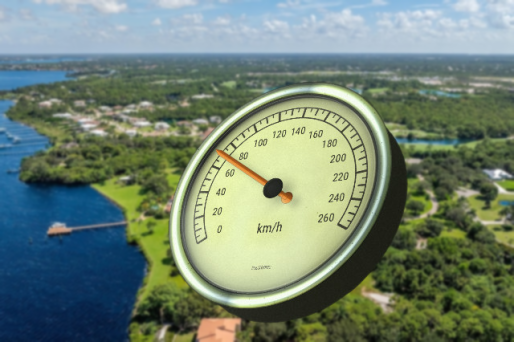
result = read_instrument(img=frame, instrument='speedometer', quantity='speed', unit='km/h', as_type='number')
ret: 70 km/h
